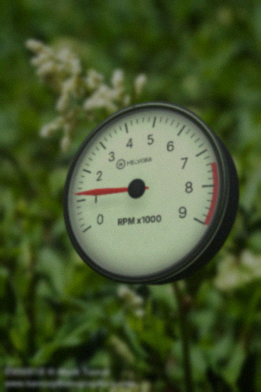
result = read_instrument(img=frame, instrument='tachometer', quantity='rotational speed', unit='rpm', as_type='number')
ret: 1200 rpm
